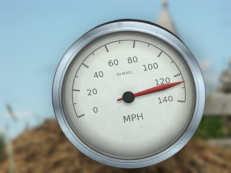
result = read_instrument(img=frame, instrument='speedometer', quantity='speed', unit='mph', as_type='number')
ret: 125 mph
